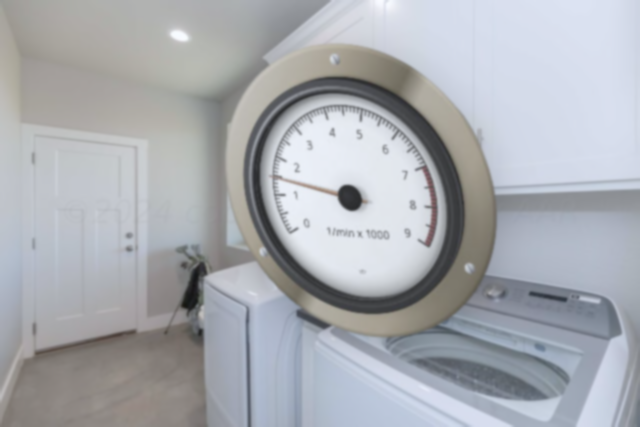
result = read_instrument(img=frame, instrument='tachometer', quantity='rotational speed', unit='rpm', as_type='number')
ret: 1500 rpm
